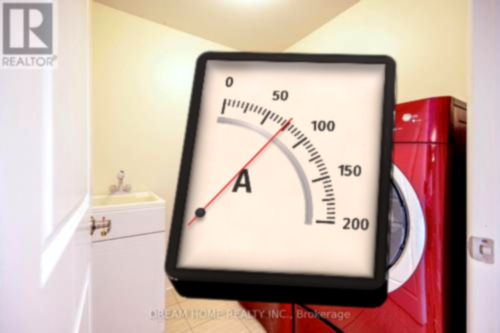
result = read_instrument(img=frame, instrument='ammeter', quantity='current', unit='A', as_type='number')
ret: 75 A
